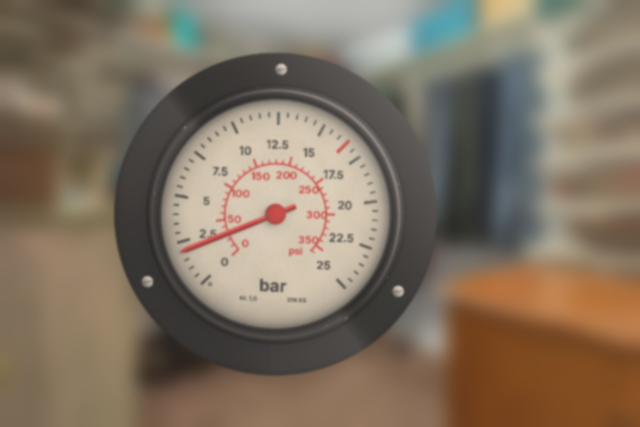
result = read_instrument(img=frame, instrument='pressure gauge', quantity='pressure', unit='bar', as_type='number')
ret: 2 bar
